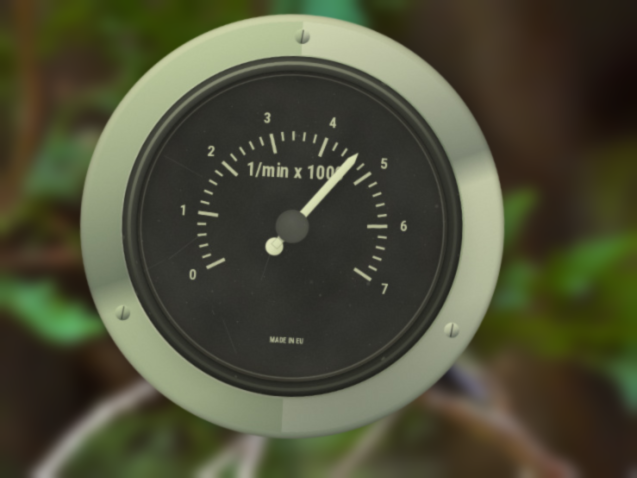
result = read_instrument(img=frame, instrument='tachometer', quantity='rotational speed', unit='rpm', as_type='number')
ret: 4600 rpm
